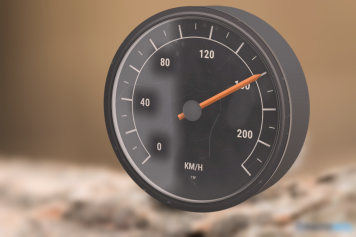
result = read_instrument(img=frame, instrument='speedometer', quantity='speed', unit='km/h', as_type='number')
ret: 160 km/h
